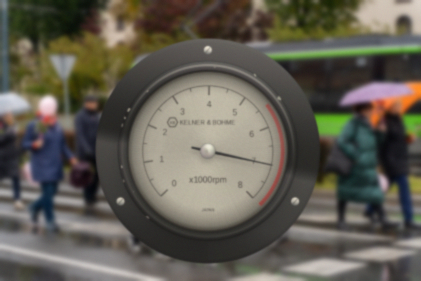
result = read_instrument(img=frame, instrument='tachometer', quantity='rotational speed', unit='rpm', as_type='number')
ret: 7000 rpm
